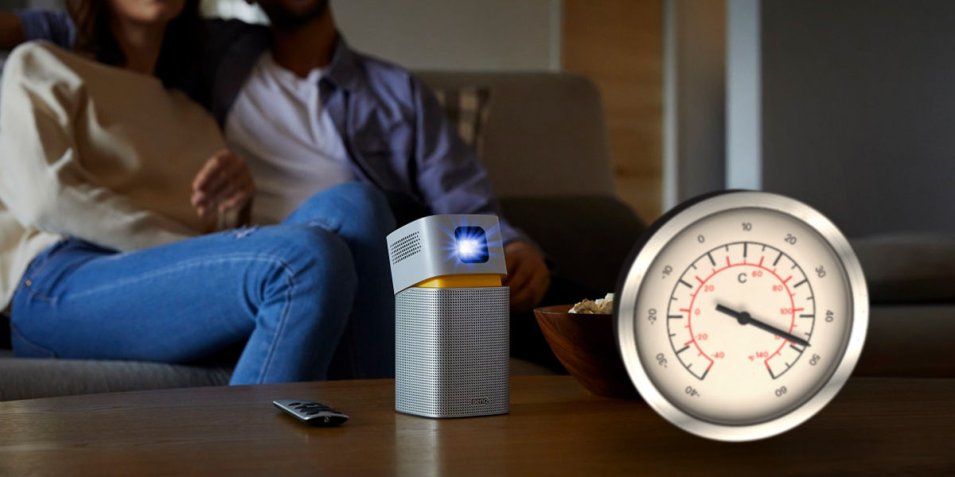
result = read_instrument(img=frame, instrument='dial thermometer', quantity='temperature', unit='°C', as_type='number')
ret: 47.5 °C
